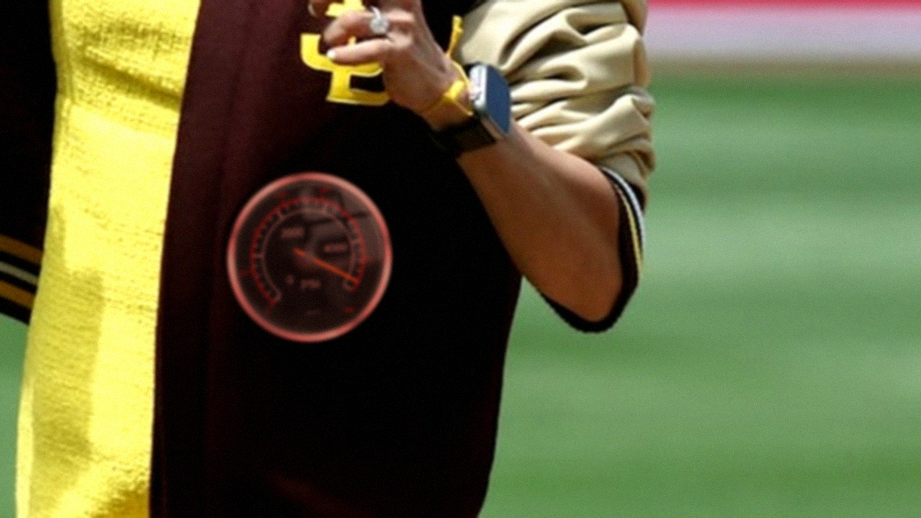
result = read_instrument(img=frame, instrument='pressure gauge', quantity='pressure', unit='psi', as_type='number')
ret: 4800 psi
